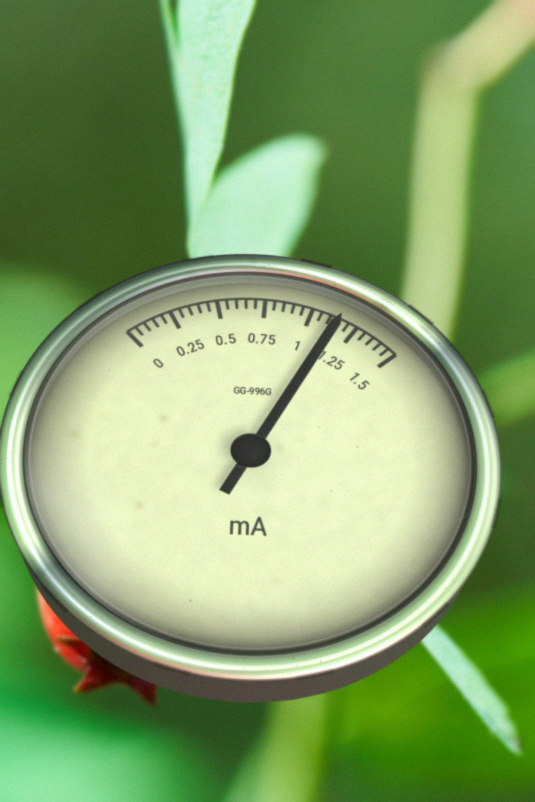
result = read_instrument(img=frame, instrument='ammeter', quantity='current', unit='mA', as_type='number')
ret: 1.15 mA
